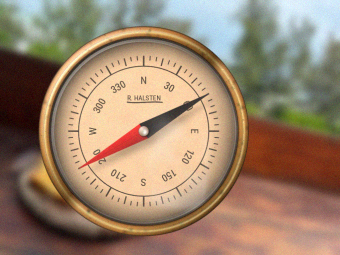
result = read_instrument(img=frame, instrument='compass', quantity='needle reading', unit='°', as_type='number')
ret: 240 °
